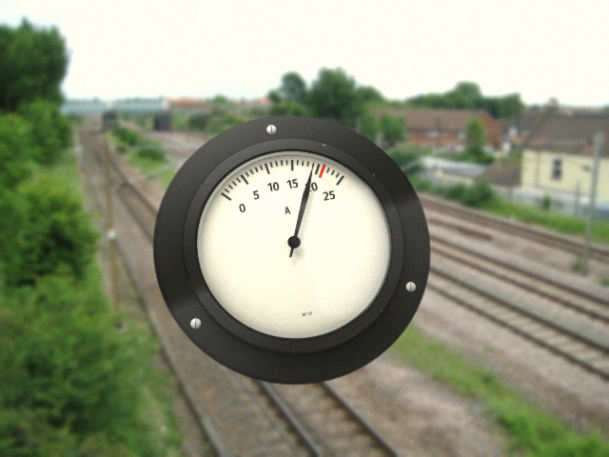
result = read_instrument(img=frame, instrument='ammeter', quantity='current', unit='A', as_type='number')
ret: 19 A
